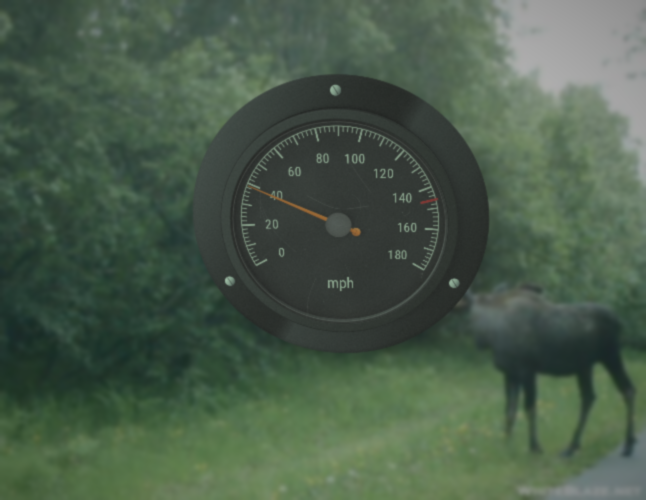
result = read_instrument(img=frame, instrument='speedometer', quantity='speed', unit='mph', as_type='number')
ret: 40 mph
